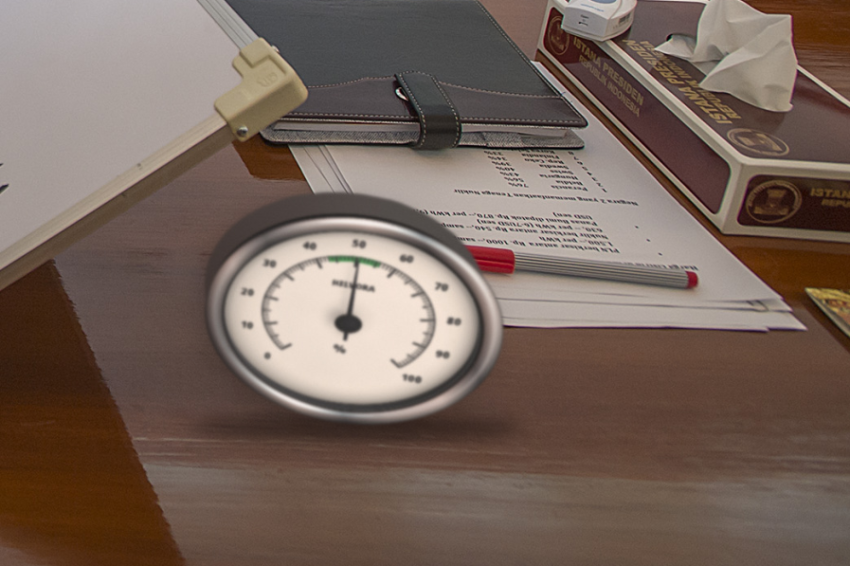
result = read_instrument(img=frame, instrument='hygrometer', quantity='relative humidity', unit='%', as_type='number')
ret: 50 %
